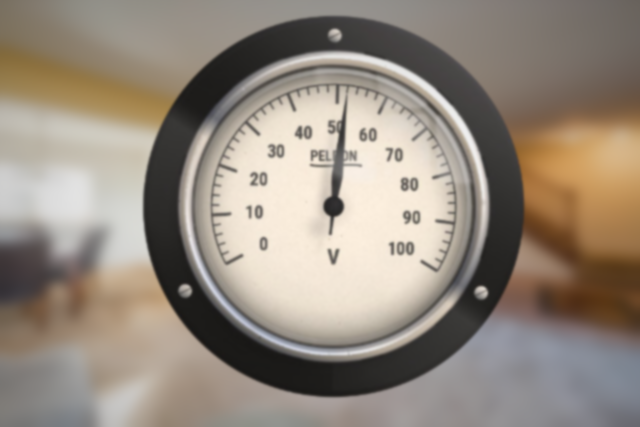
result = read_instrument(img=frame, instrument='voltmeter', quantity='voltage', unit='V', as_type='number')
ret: 52 V
